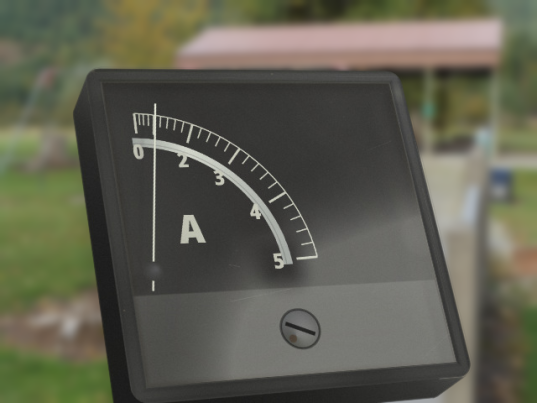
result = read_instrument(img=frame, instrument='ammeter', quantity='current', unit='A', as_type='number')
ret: 1 A
